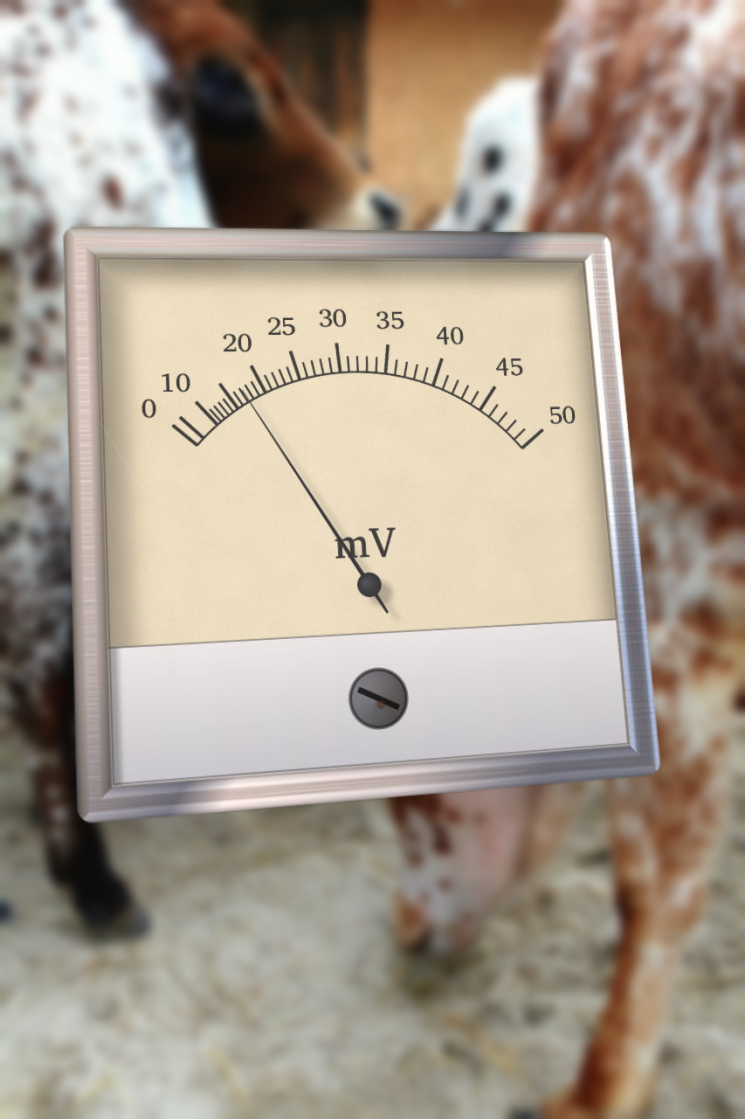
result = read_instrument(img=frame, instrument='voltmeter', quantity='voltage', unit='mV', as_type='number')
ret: 17 mV
